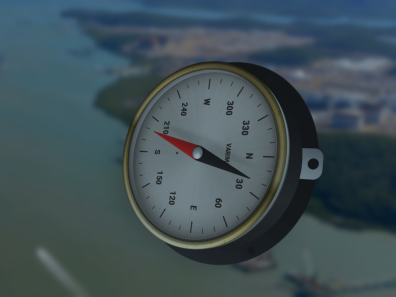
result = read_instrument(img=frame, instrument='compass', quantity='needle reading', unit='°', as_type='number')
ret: 200 °
